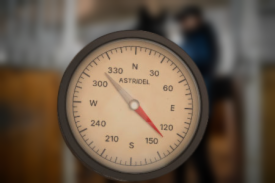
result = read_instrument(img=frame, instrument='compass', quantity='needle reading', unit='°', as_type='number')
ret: 135 °
